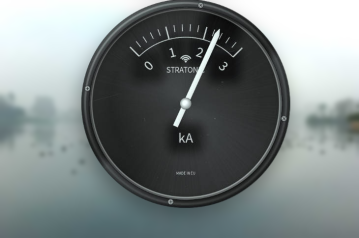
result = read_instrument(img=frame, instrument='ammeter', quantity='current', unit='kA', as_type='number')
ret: 2.3 kA
